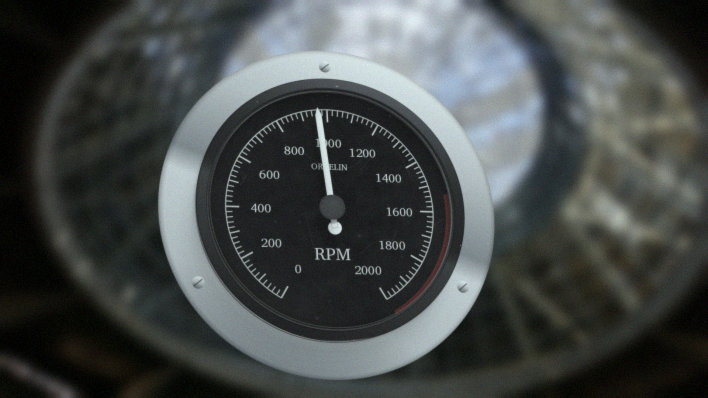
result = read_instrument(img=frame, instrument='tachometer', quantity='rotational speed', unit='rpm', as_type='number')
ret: 960 rpm
